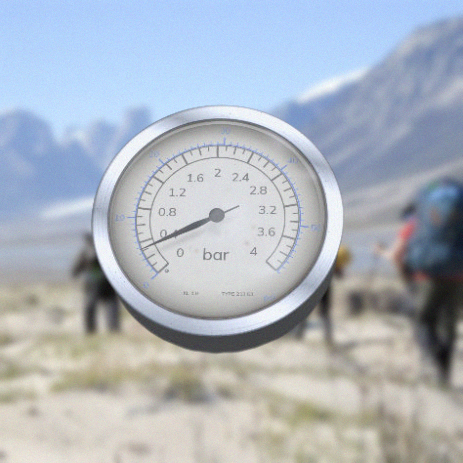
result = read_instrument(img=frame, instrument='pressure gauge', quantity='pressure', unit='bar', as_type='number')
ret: 0.3 bar
